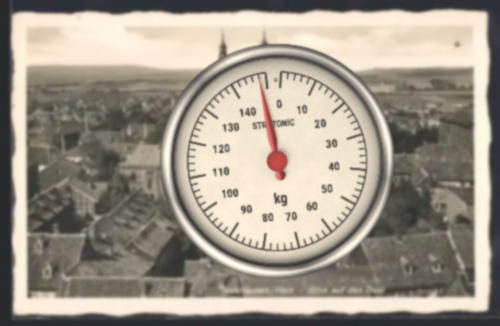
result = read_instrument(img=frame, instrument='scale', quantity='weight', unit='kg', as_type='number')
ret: 148 kg
